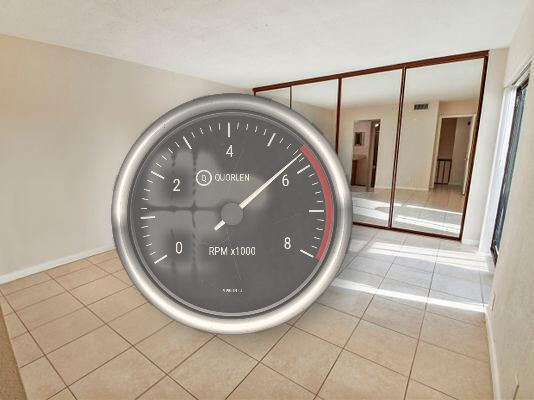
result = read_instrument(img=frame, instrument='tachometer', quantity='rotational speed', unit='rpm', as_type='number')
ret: 5700 rpm
